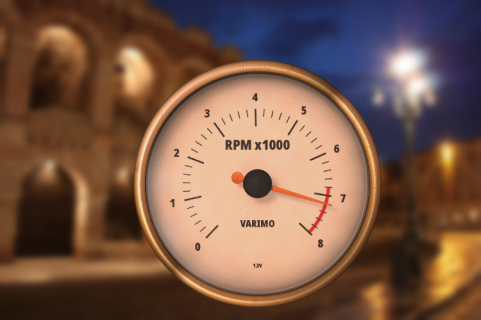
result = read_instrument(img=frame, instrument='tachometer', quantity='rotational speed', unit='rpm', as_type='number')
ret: 7200 rpm
